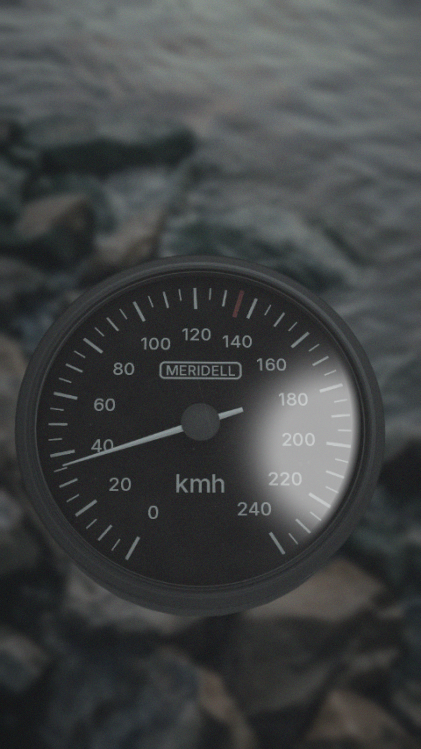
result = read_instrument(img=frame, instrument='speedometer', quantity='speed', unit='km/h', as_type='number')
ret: 35 km/h
